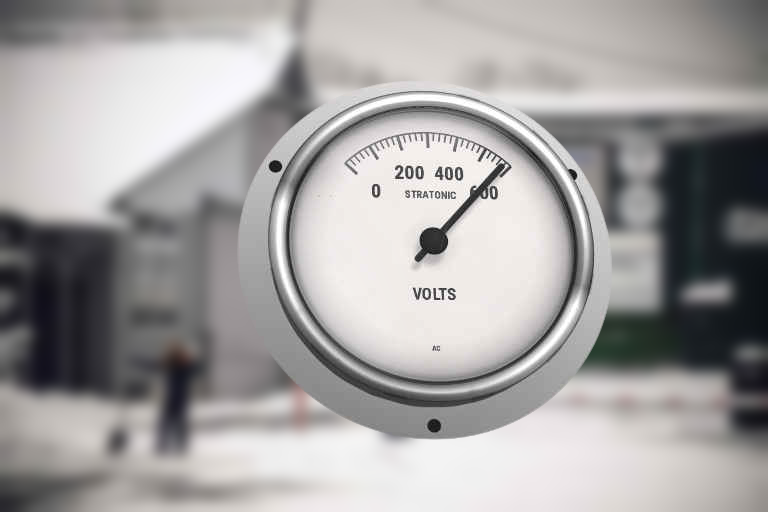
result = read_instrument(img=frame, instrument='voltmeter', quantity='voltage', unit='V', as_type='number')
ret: 580 V
